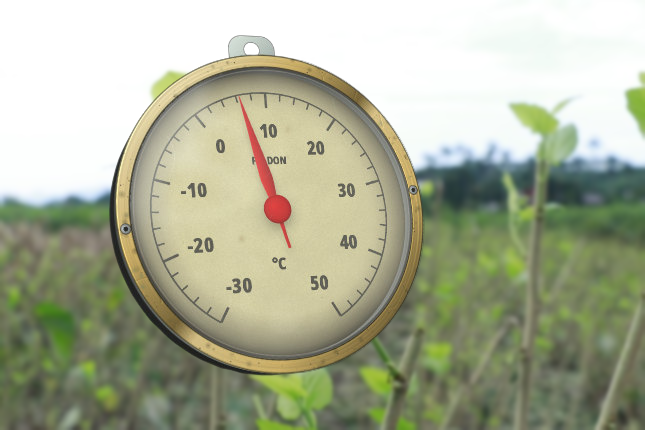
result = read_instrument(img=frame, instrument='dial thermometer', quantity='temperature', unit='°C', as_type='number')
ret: 6 °C
